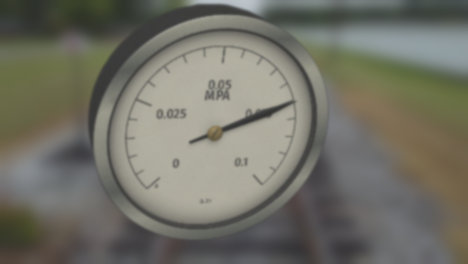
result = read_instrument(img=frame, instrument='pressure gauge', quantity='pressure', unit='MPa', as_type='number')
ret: 0.075 MPa
